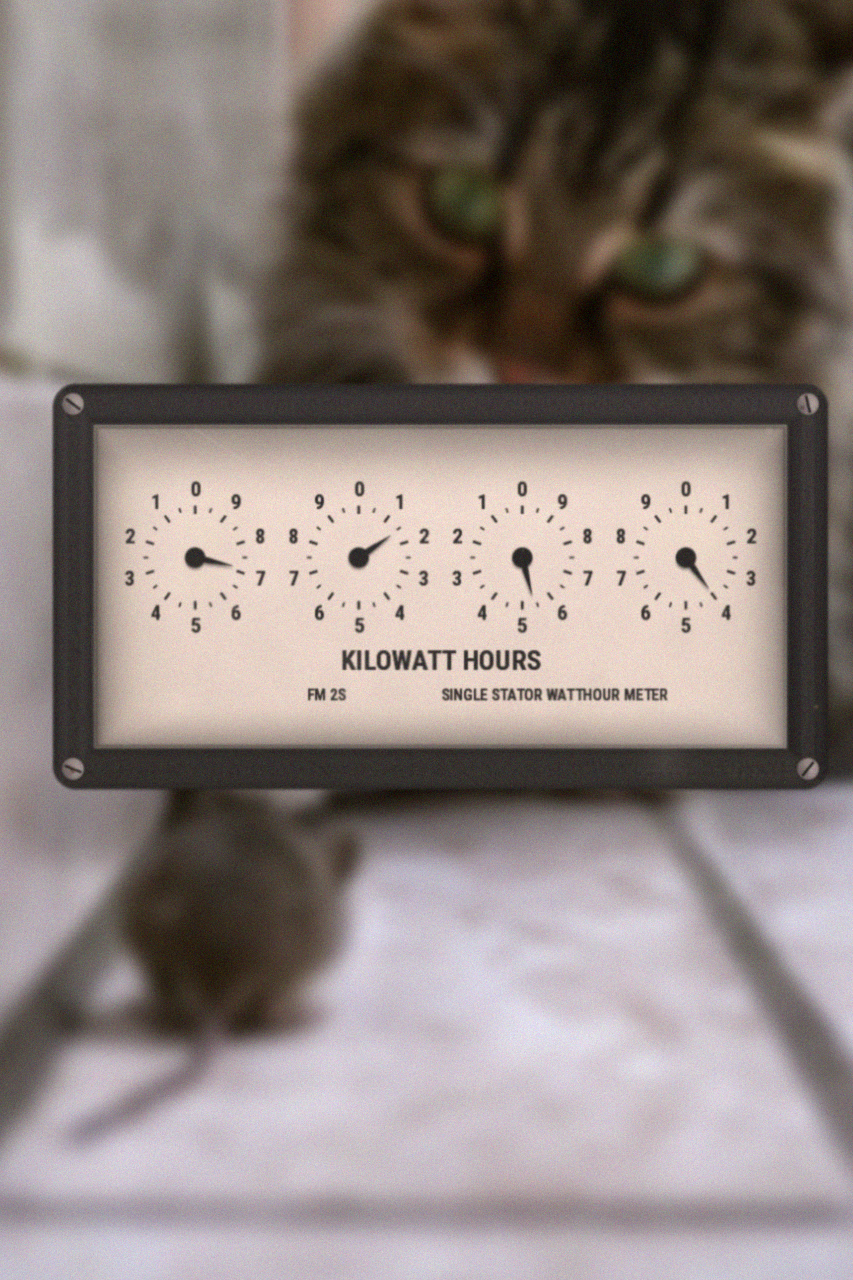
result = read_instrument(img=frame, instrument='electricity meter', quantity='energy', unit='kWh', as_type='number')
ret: 7154 kWh
